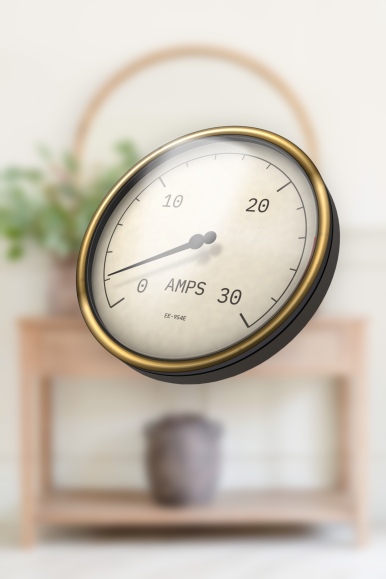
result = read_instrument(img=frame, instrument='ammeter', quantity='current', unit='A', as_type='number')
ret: 2 A
